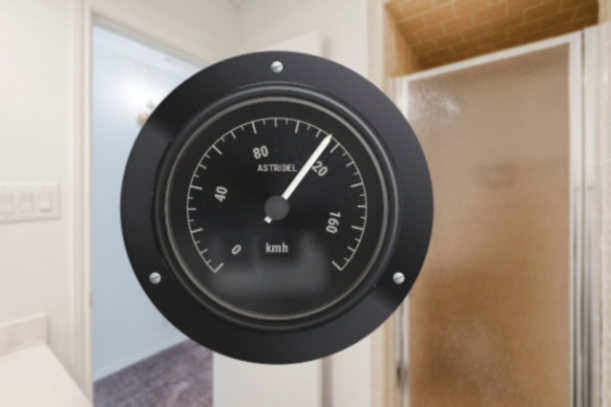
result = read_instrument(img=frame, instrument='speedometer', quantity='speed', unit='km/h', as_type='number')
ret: 115 km/h
